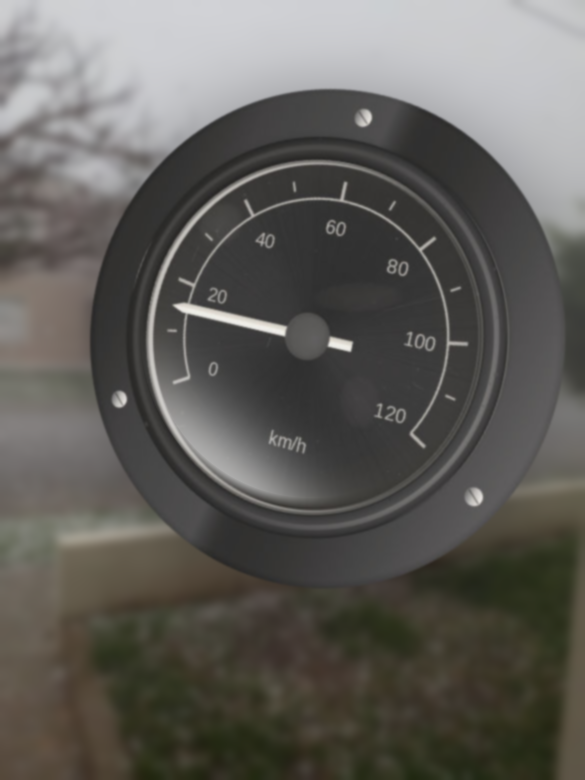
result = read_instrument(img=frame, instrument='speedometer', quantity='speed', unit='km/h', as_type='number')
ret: 15 km/h
